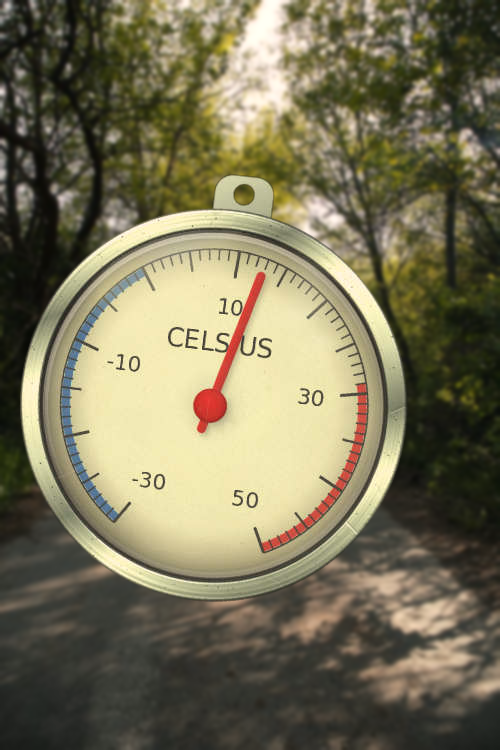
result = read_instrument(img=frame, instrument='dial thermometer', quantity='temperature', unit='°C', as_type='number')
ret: 13 °C
